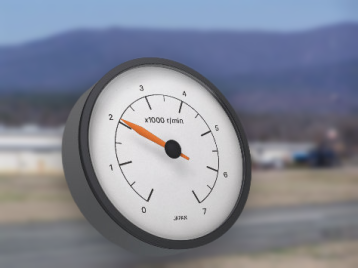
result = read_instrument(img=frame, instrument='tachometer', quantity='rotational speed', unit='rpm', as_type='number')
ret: 2000 rpm
